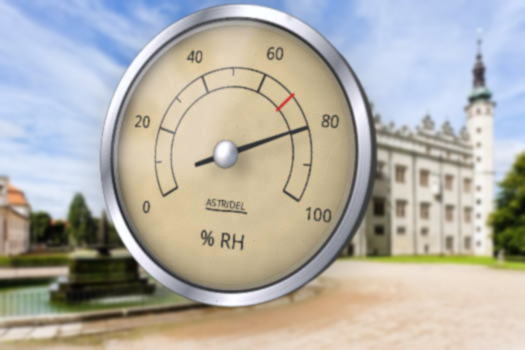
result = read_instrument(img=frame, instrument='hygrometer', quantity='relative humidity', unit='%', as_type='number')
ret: 80 %
